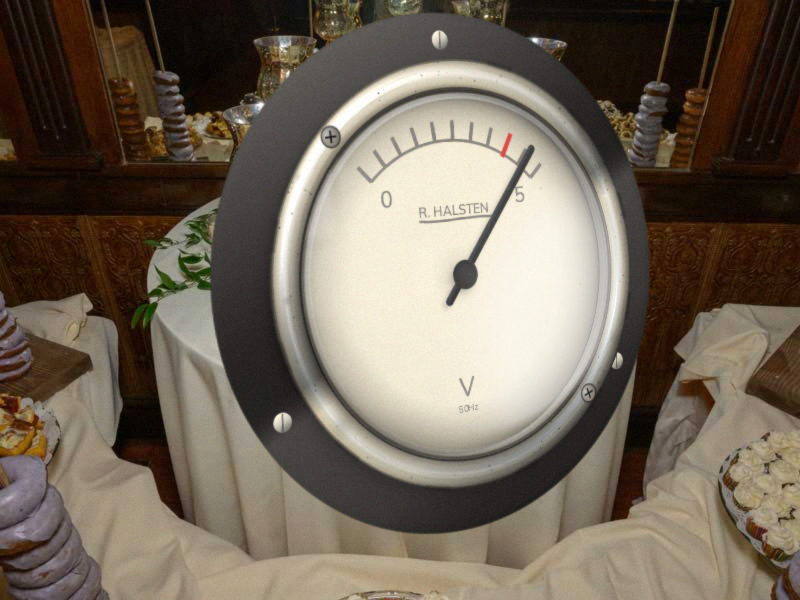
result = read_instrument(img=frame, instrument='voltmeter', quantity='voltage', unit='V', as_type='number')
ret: 4.5 V
